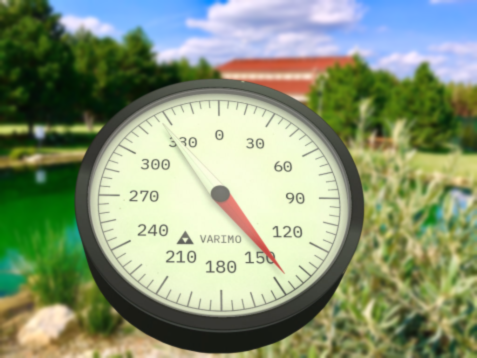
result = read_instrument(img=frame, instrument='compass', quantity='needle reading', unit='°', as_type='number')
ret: 145 °
